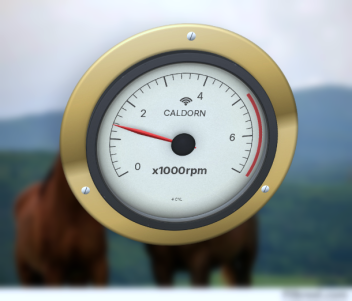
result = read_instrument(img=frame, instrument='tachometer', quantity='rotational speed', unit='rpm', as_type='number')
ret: 1400 rpm
